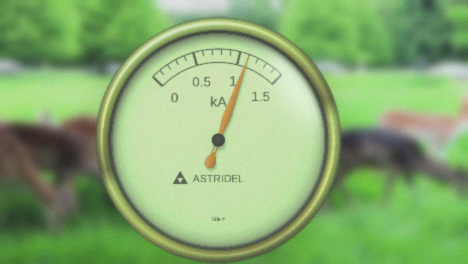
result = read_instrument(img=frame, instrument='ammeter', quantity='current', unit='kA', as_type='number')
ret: 1.1 kA
